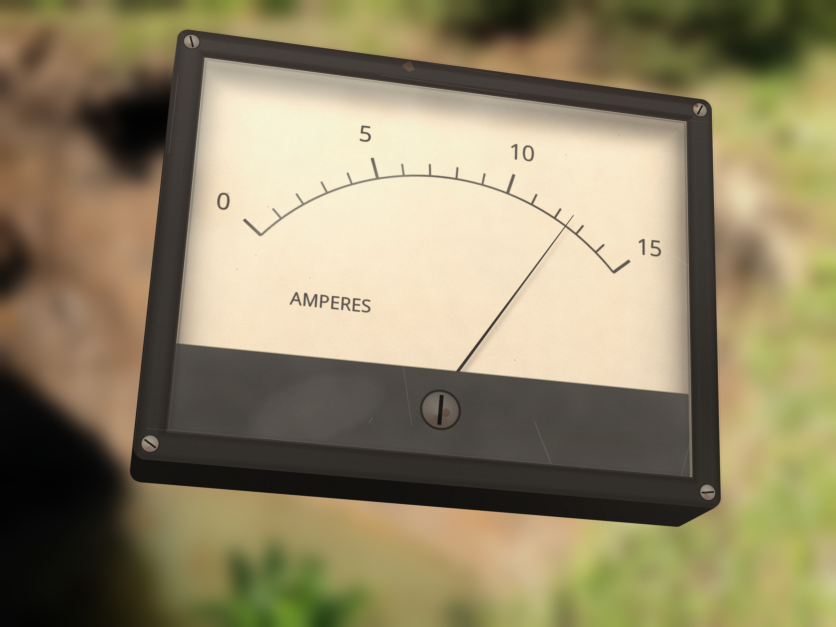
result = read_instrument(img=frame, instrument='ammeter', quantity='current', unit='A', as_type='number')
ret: 12.5 A
